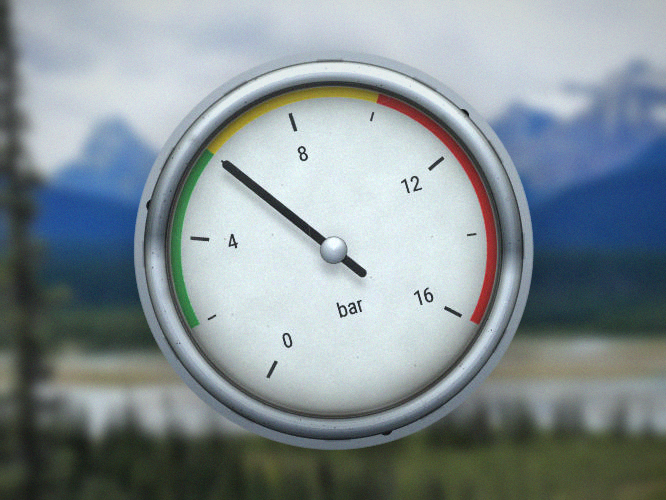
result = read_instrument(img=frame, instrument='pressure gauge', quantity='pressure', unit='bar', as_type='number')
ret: 6 bar
